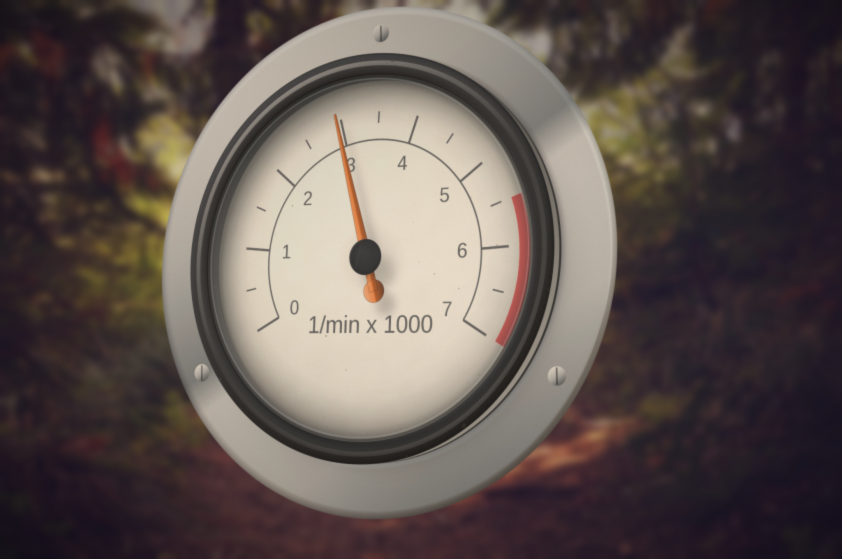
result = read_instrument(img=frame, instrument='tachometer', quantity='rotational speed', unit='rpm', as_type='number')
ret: 3000 rpm
